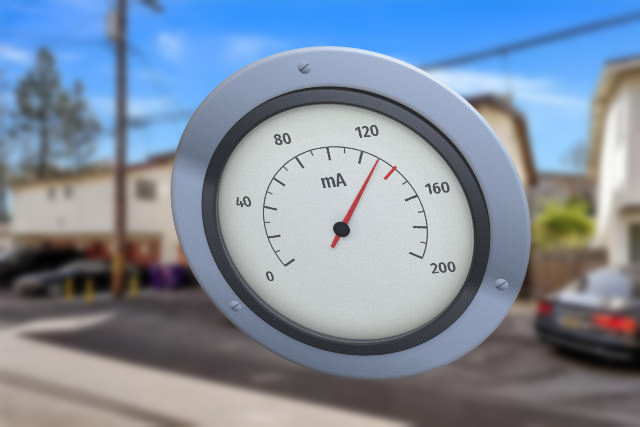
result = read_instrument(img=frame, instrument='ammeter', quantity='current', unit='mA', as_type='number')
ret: 130 mA
